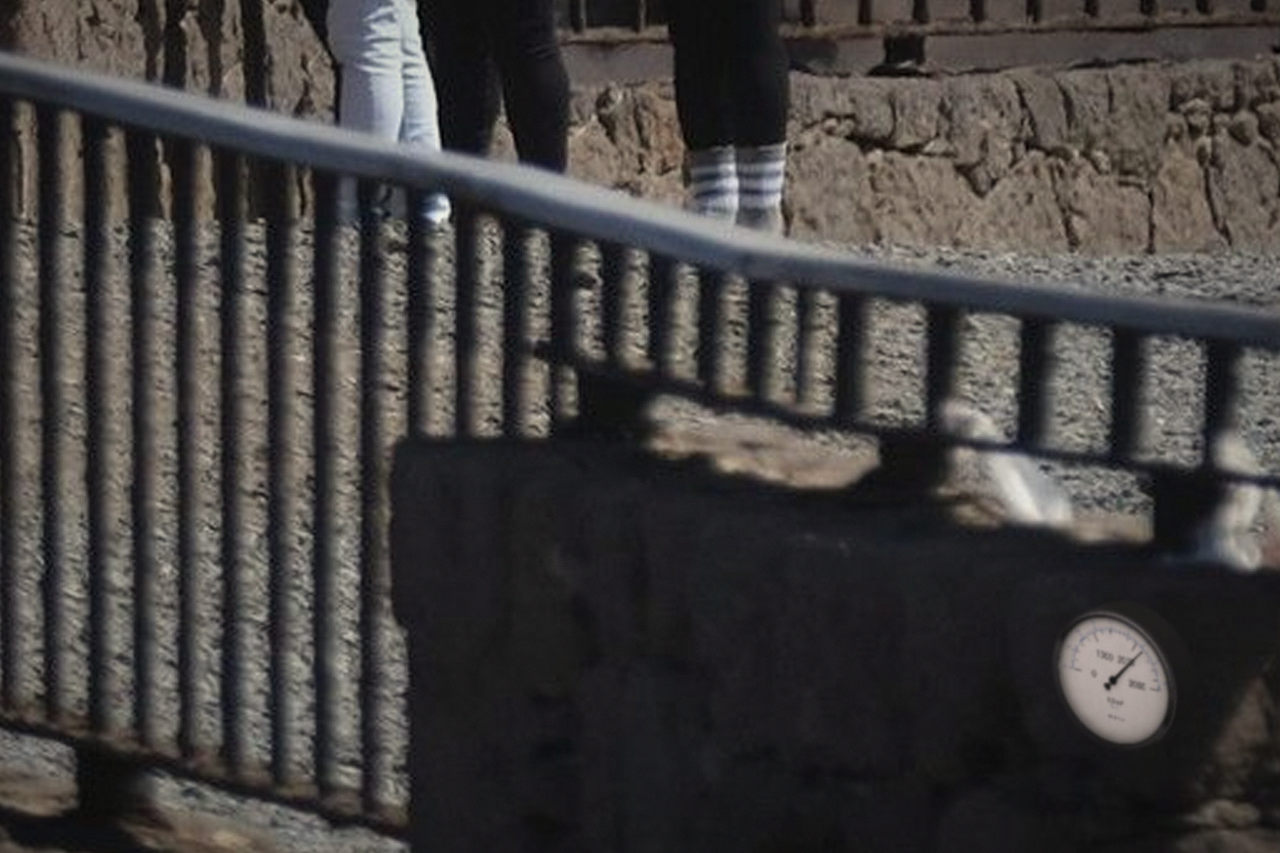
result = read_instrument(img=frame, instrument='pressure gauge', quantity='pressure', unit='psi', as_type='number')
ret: 2200 psi
